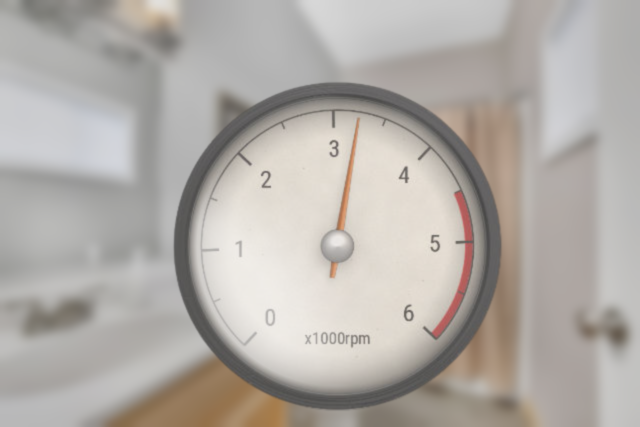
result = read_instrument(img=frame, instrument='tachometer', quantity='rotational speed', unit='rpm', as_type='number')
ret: 3250 rpm
